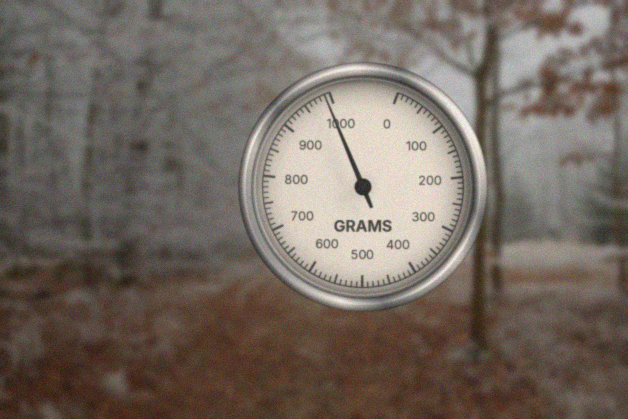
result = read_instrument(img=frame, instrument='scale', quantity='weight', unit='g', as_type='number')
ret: 990 g
